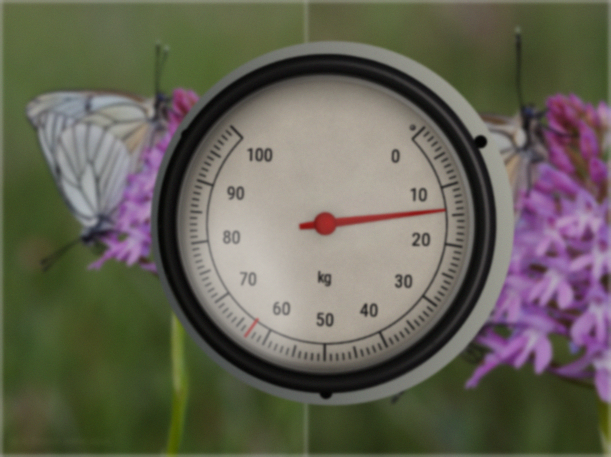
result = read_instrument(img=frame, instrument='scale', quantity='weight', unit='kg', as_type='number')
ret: 14 kg
